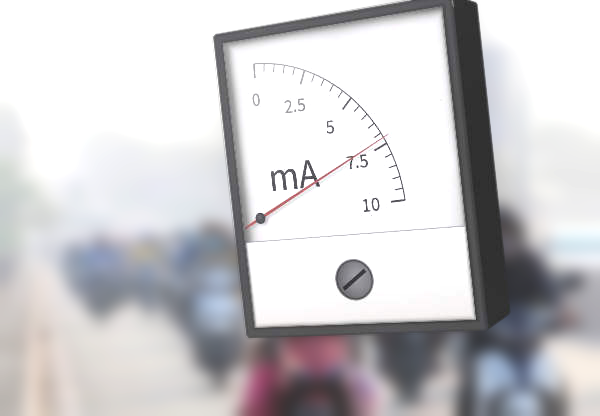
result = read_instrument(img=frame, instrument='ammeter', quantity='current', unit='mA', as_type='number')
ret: 7.25 mA
